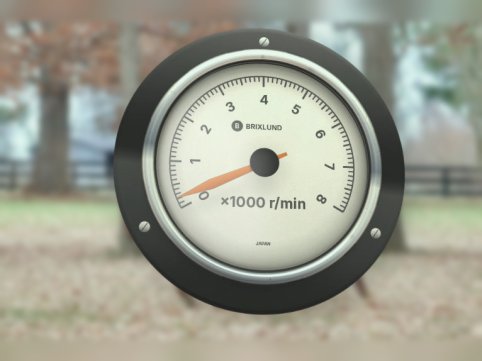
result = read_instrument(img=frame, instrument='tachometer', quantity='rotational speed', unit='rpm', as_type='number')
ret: 200 rpm
